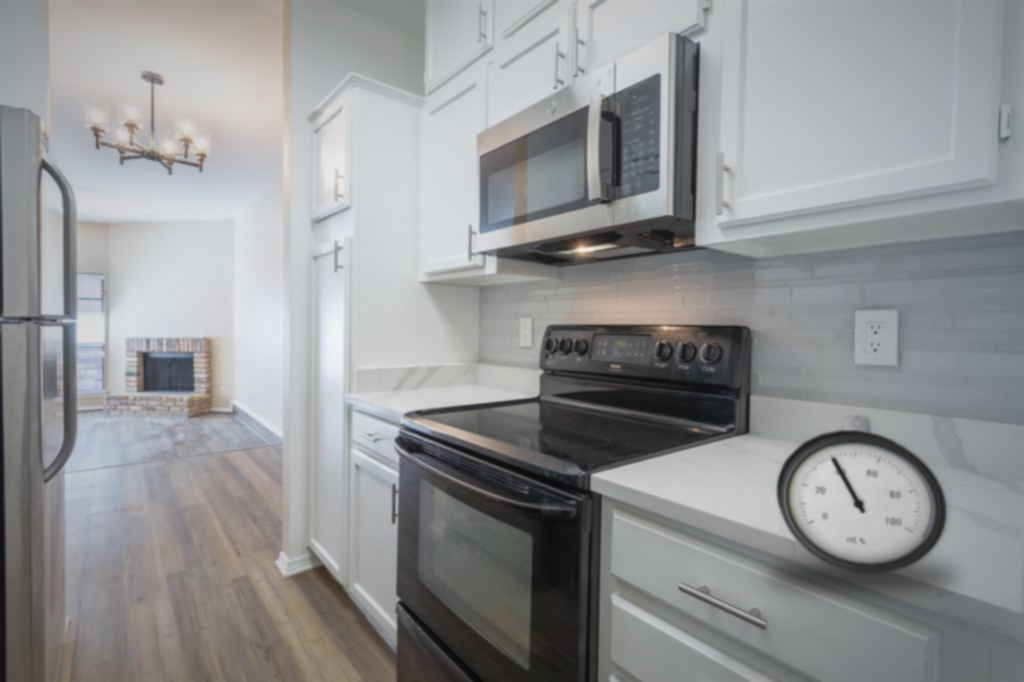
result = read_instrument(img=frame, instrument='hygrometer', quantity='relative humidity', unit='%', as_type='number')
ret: 40 %
